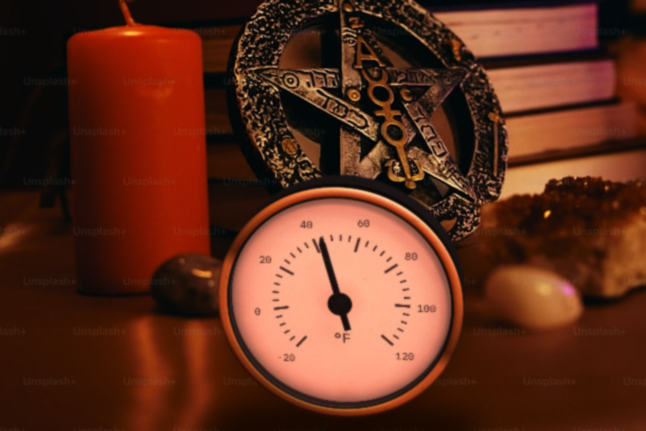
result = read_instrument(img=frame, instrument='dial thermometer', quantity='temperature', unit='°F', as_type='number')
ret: 44 °F
